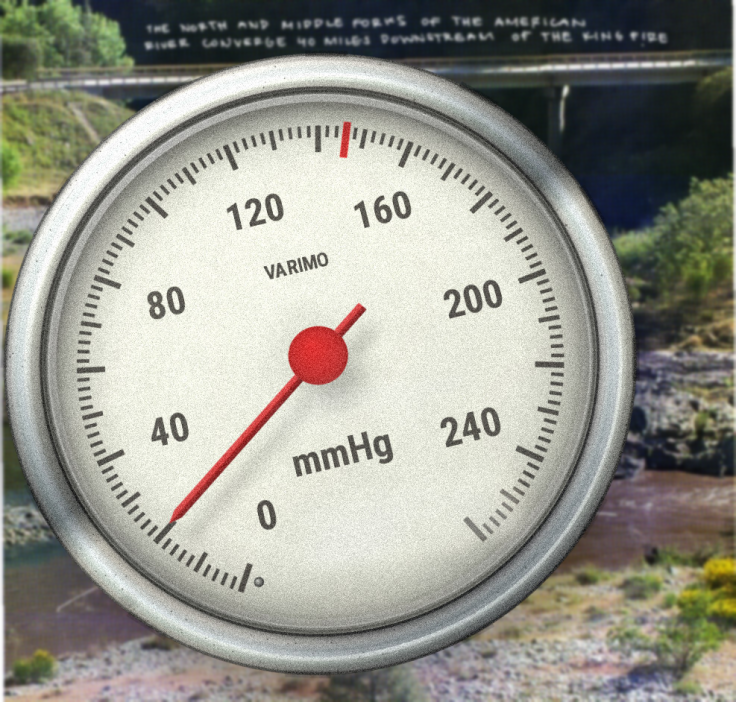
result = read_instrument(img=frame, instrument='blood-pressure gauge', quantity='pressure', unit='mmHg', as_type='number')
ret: 20 mmHg
